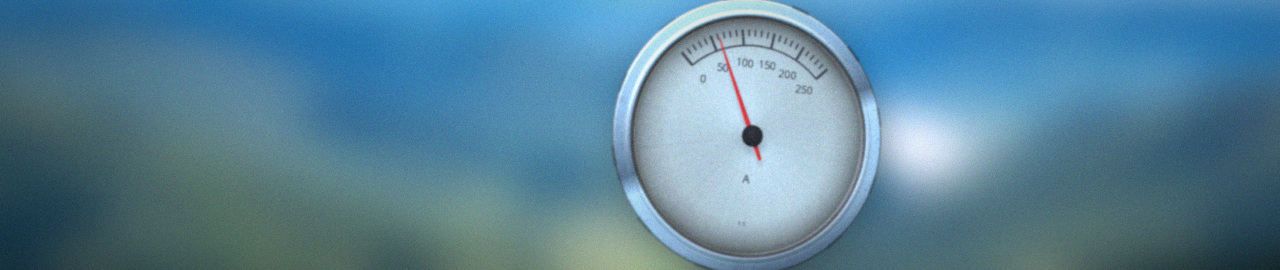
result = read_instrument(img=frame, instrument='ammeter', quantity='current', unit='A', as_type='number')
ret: 60 A
